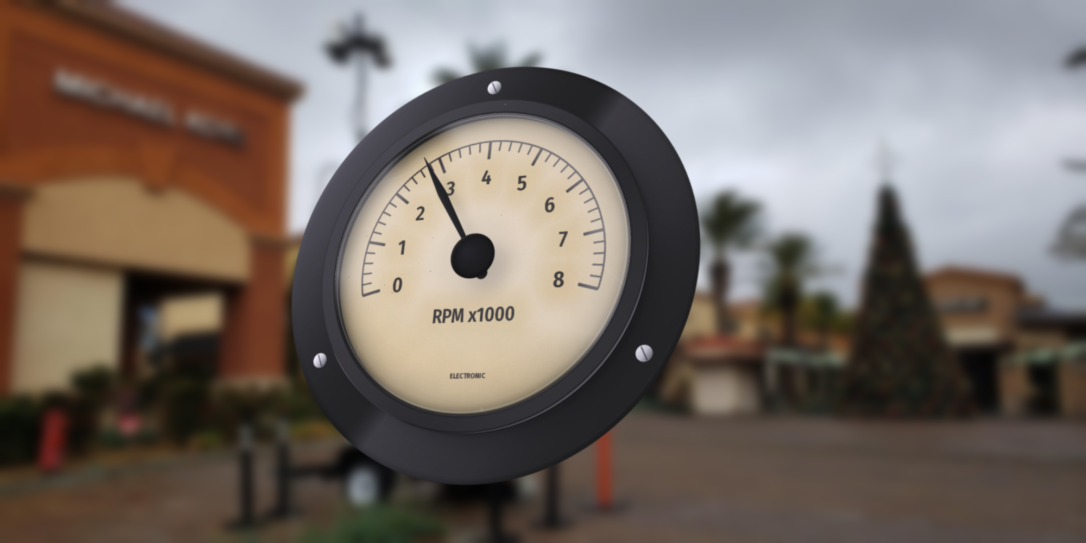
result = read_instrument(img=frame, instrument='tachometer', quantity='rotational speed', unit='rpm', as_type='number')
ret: 2800 rpm
